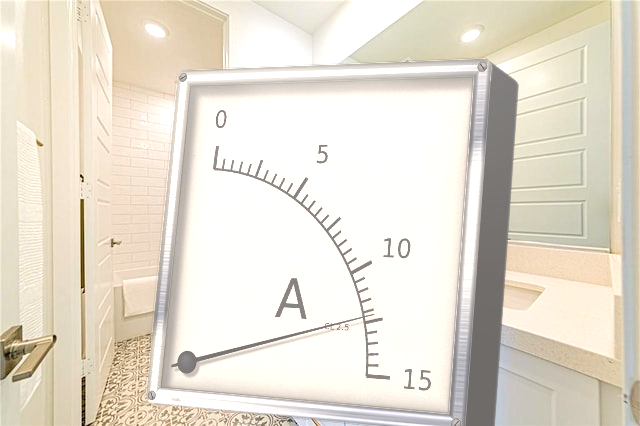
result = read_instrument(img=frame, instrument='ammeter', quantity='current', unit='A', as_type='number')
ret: 12.25 A
